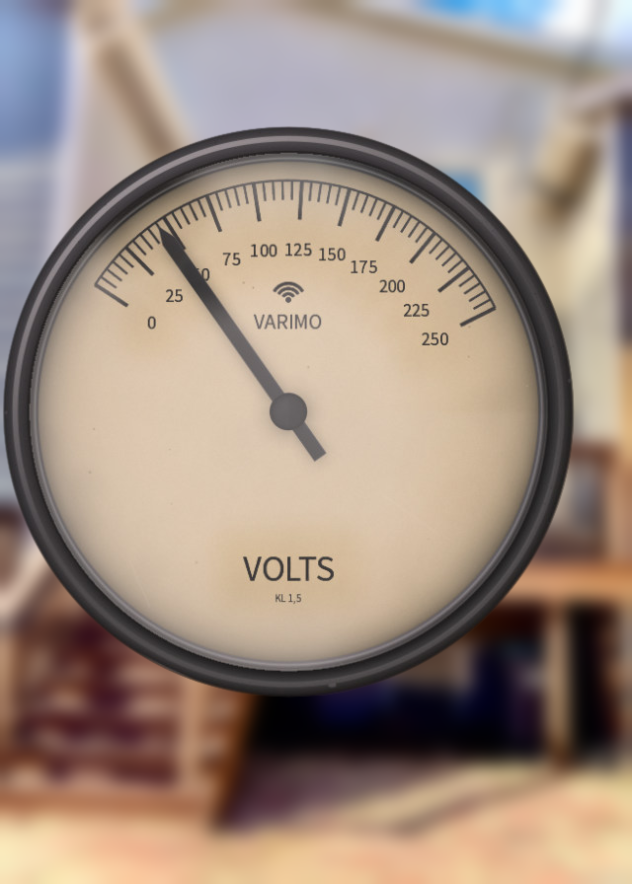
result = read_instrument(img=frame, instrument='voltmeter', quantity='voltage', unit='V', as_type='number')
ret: 45 V
